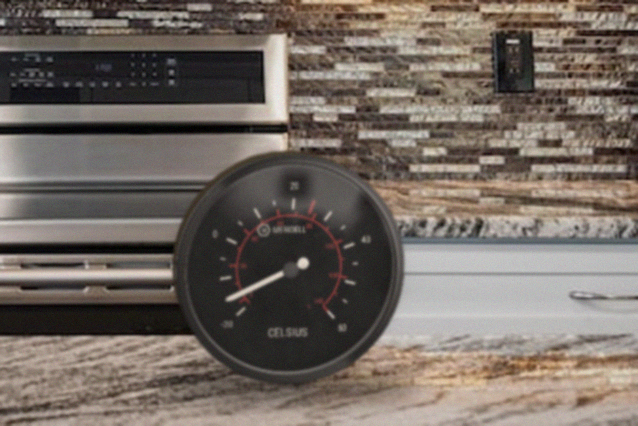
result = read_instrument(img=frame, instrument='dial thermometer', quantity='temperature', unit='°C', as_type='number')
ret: -15 °C
